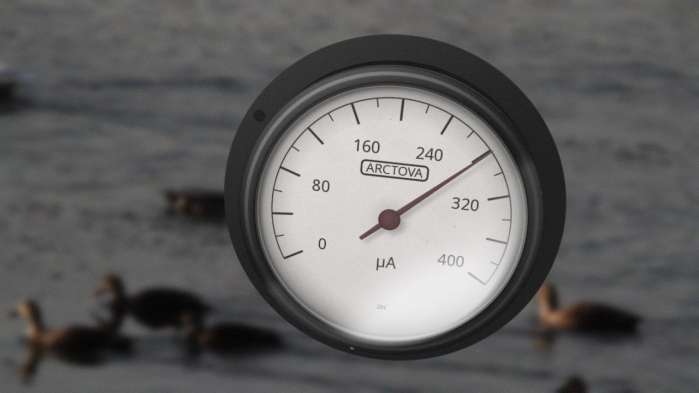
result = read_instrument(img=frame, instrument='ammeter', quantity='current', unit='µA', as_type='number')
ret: 280 µA
